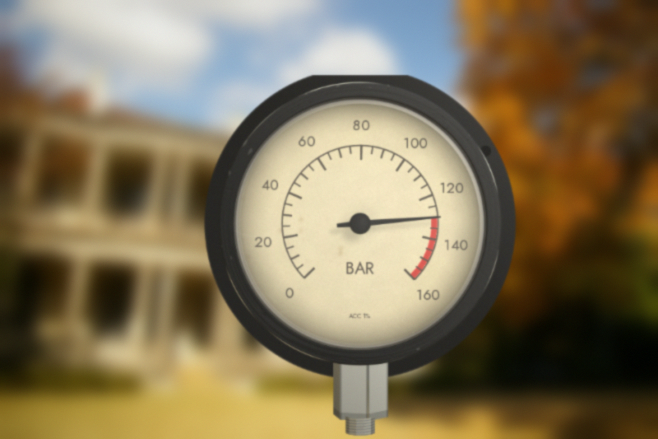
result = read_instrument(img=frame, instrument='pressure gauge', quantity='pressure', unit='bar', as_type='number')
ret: 130 bar
